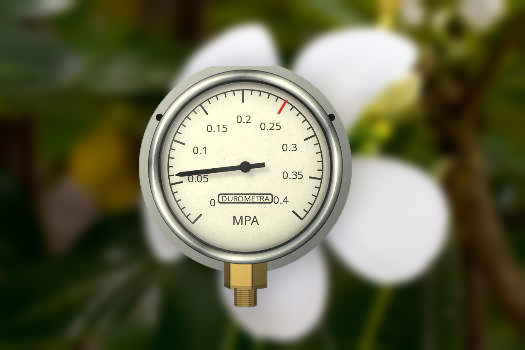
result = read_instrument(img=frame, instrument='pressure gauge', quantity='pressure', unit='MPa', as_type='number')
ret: 0.06 MPa
